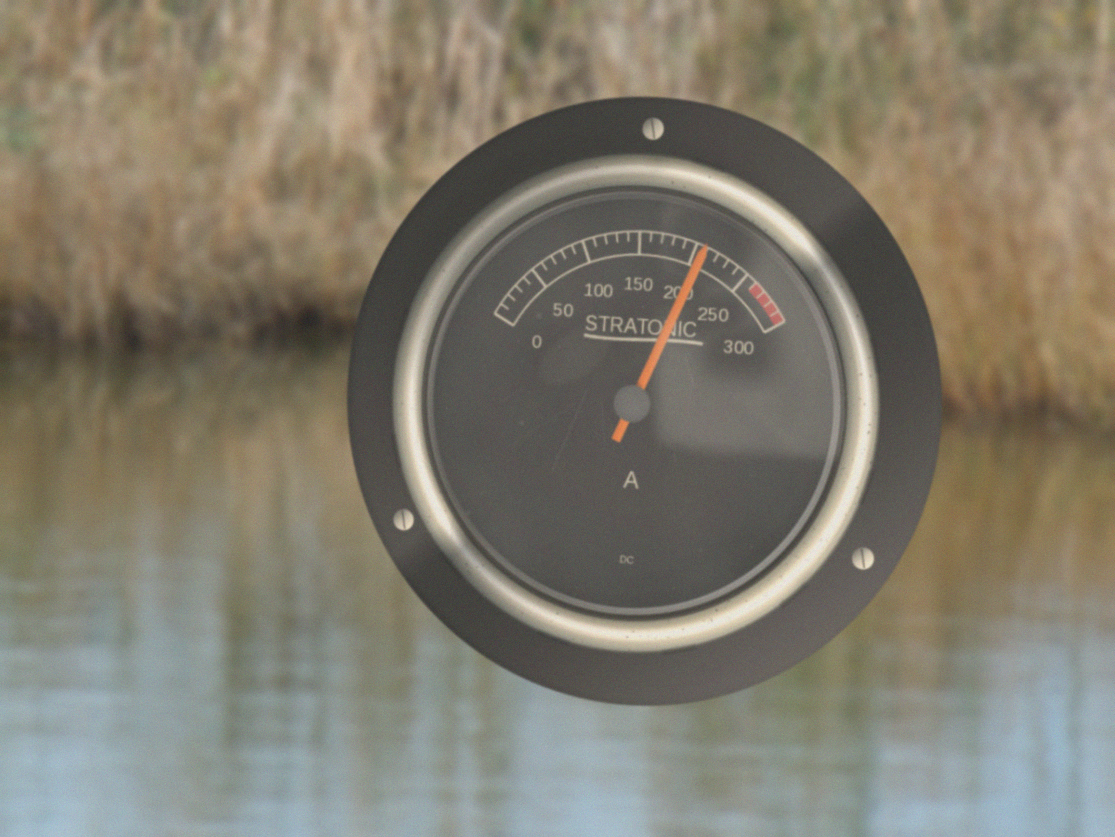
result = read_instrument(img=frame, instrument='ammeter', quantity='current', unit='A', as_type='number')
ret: 210 A
